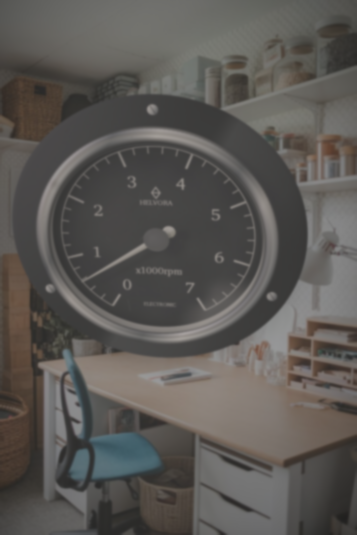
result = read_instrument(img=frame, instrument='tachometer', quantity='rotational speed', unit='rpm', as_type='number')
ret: 600 rpm
